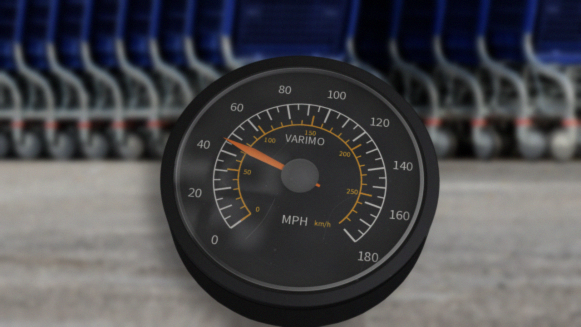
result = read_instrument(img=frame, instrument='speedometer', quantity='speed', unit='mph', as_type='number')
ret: 45 mph
